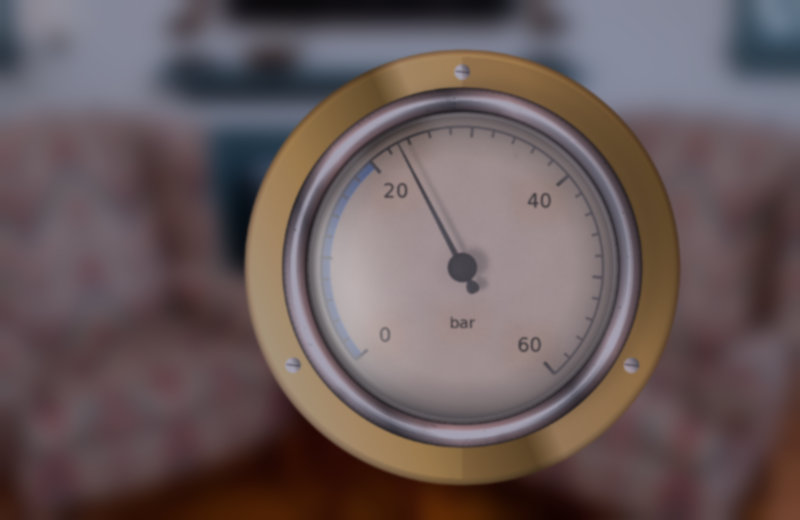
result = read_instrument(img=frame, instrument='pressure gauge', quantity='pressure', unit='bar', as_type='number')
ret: 23 bar
